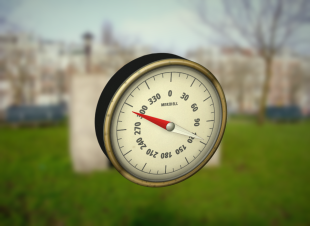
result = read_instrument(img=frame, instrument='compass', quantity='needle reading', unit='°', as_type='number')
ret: 295 °
